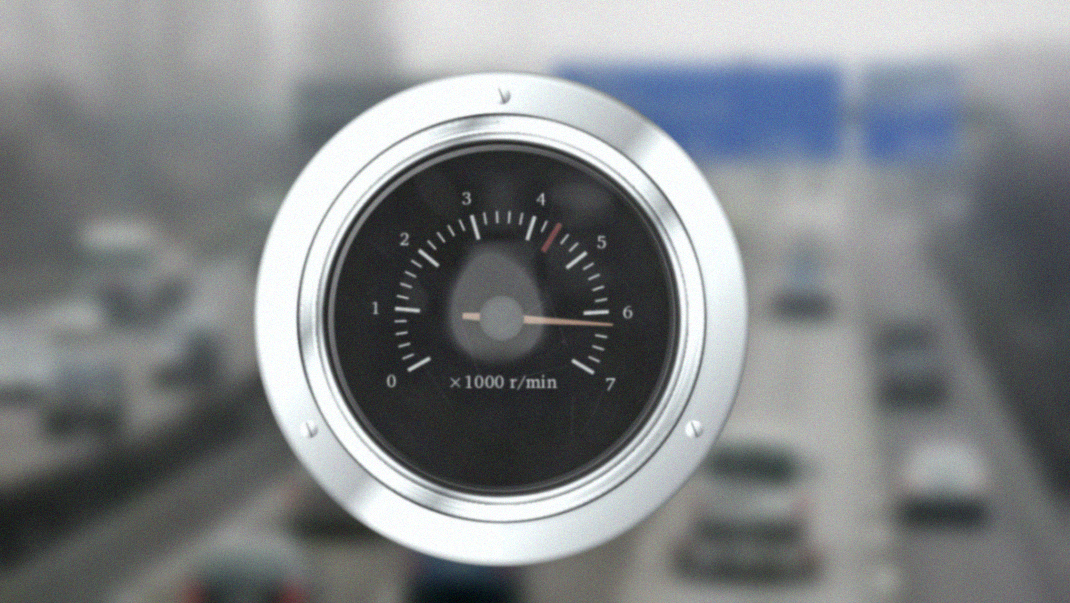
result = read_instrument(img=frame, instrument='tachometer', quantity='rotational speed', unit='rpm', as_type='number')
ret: 6200 rpm
